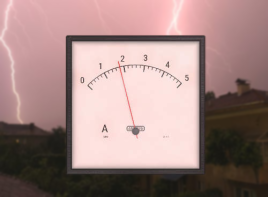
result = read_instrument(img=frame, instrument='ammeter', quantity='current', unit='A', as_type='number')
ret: 1.8 A
